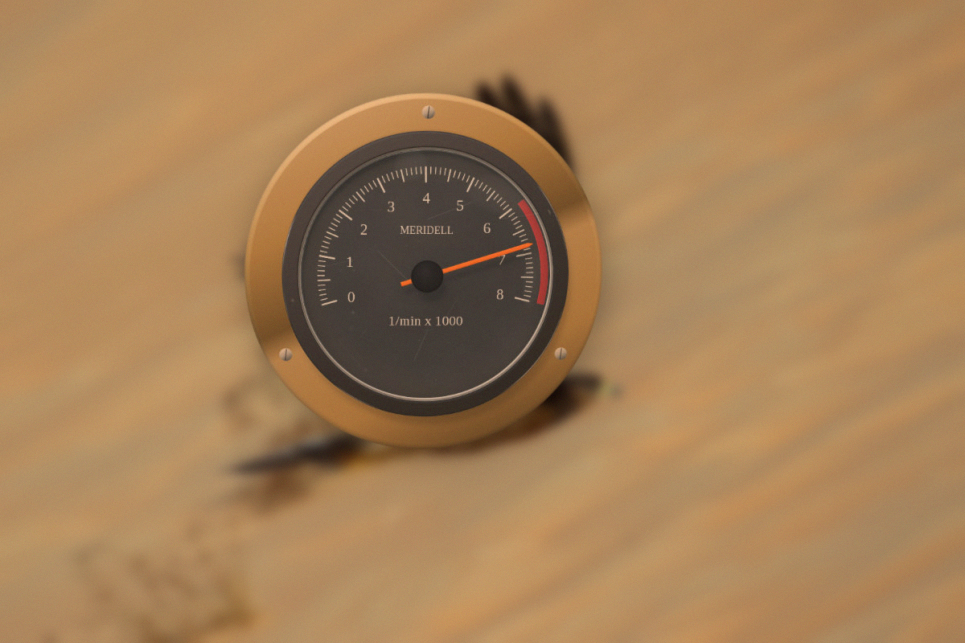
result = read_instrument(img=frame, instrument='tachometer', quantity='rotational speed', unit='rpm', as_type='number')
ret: 6800 rpm
